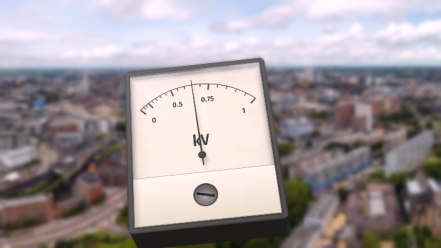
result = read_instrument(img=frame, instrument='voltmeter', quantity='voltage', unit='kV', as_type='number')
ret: 0.65 kV
